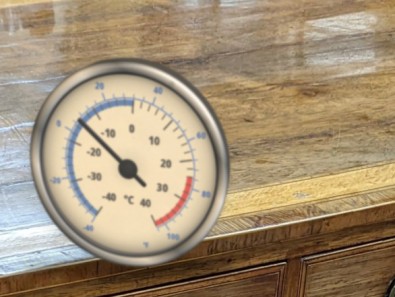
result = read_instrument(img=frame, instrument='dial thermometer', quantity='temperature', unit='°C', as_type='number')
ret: -14 °C
